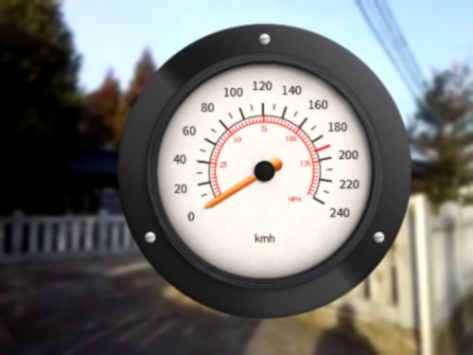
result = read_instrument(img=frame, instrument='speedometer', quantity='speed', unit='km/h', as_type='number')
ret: 0 km/h
